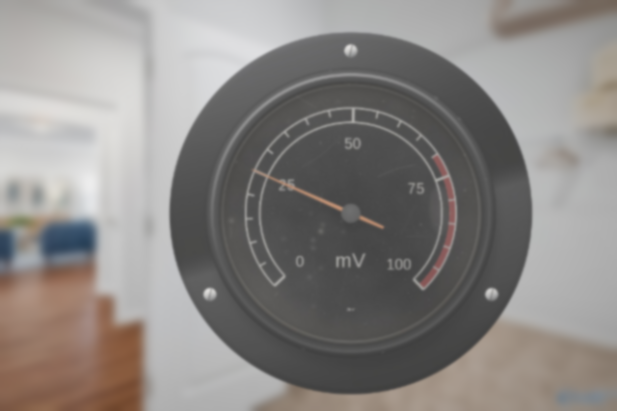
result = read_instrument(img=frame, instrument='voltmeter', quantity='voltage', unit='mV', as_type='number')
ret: 25 mV
